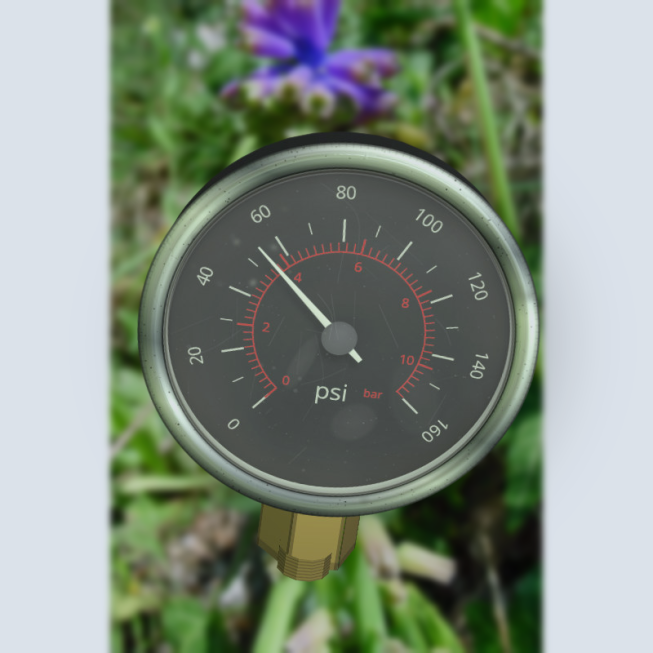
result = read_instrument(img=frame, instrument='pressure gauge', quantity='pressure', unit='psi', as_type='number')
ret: 55 psi
